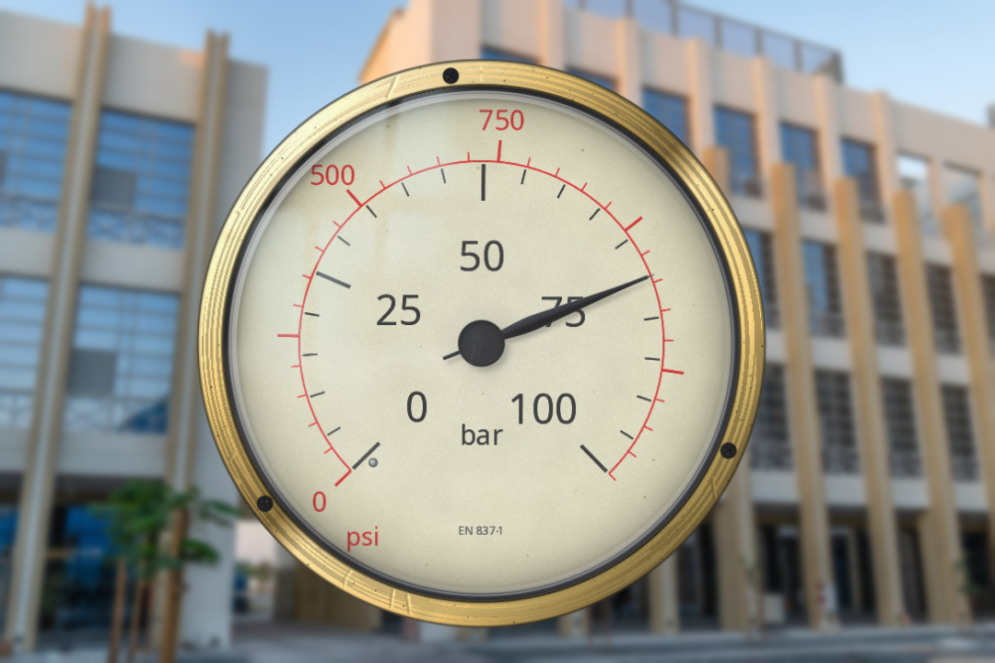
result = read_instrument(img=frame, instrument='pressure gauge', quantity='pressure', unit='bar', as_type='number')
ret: 75 bar
